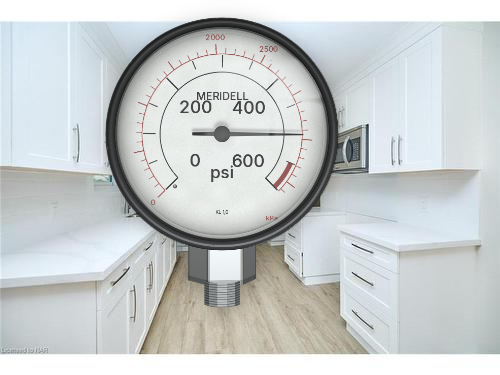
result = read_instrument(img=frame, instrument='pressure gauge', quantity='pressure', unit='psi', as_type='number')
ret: 500 psi
